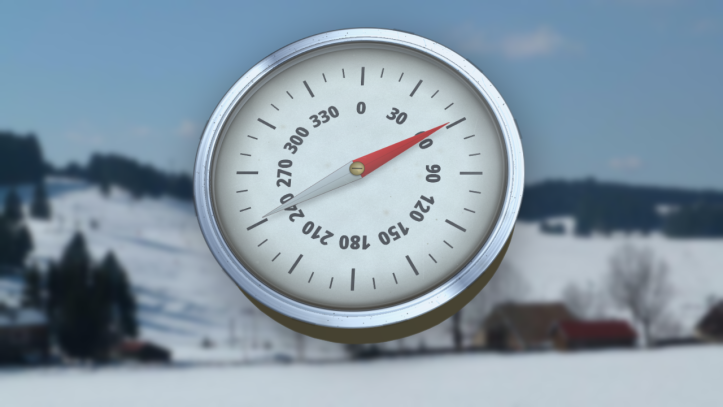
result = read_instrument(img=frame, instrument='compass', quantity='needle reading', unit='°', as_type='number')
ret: 60 °
